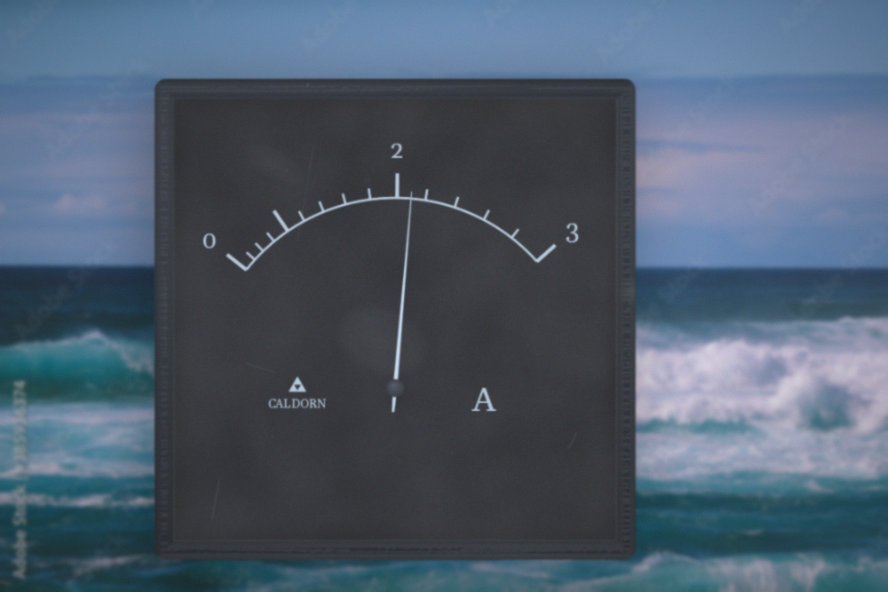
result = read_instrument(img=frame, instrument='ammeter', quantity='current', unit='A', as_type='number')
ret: 2.1 A
